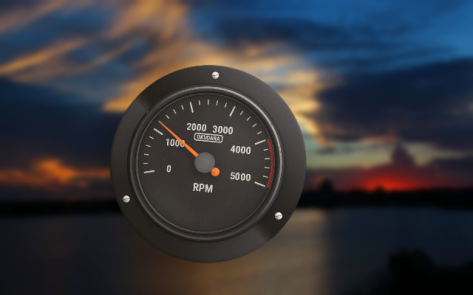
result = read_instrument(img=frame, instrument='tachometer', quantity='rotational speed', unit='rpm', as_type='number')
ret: 1200 rpm
